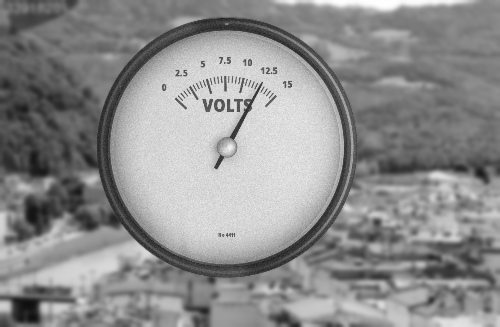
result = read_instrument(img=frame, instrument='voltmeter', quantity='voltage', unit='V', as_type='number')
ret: 12.5 V
